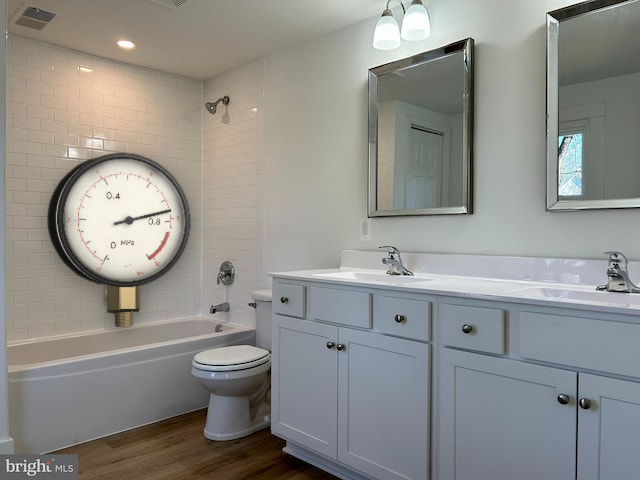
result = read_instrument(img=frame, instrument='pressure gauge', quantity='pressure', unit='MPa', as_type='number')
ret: 0.75 MPa
